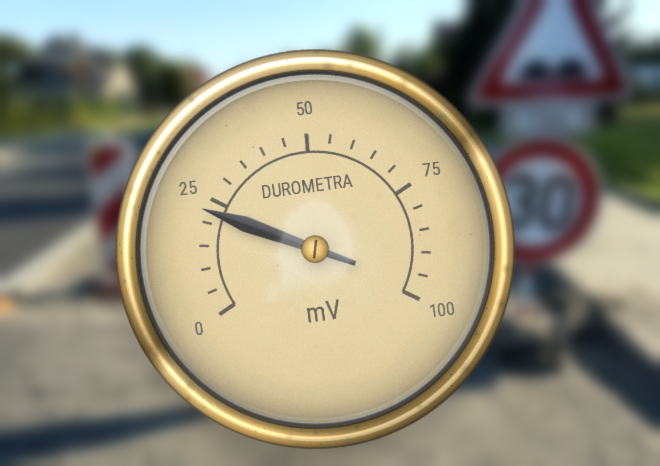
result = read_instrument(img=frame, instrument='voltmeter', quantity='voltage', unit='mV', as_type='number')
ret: 22.5 mV
